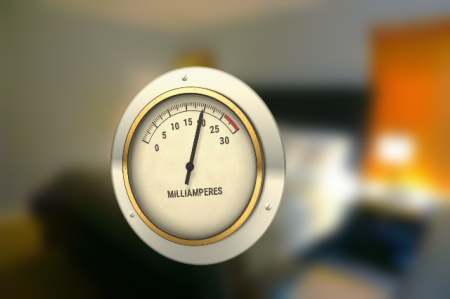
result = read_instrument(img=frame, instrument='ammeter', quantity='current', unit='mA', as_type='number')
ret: 20 mA
